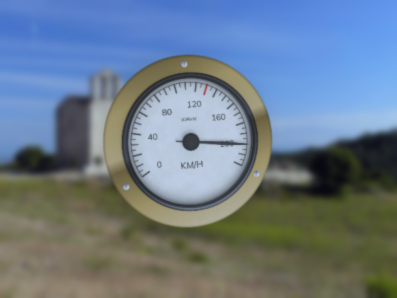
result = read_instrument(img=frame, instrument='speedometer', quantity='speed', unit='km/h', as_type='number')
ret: 200 km/h
